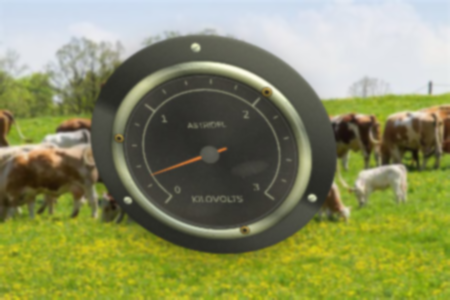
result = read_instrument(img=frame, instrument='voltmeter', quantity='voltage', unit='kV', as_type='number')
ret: 0.3 kV
